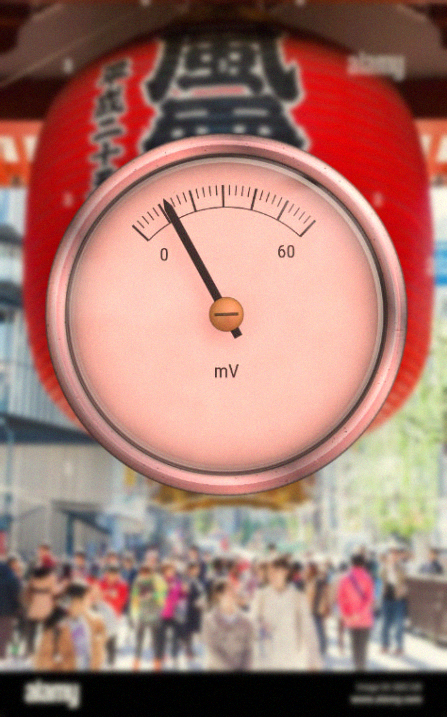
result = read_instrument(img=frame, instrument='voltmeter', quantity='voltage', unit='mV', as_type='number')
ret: 12 mV
